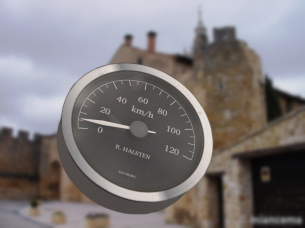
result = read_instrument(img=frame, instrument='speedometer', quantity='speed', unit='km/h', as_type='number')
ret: 5 km/h
